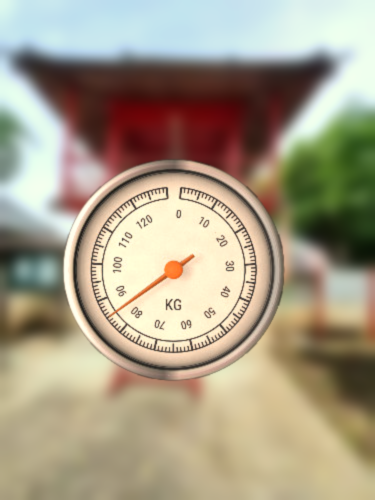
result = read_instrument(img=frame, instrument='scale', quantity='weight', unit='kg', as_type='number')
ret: 85 kg
